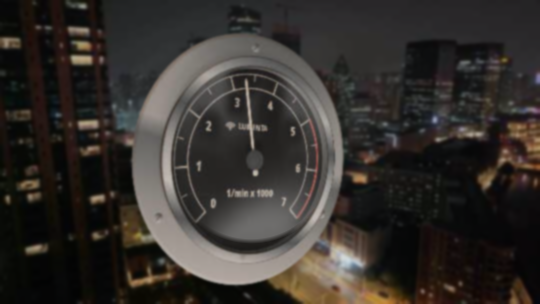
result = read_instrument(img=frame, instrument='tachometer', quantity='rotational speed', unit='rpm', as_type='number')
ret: 3250 rpm
